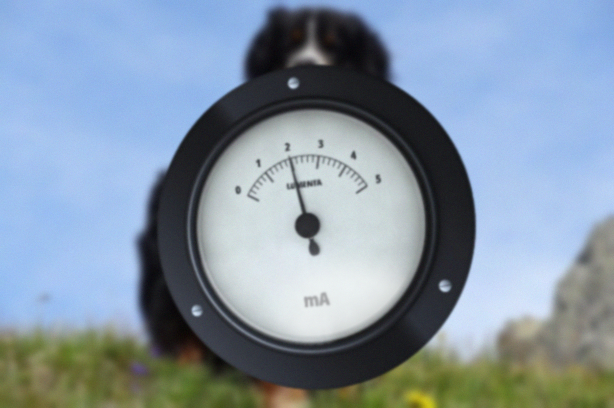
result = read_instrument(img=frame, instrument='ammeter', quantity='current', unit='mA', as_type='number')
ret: 2 mA
